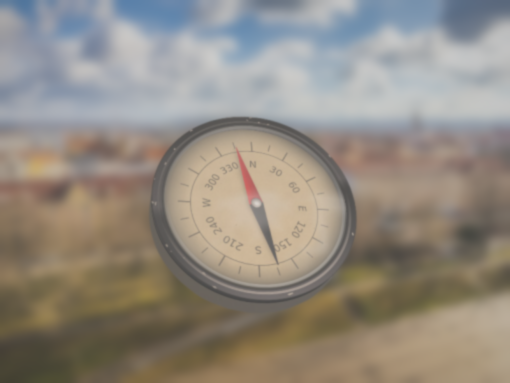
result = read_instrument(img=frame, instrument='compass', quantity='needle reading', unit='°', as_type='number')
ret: 345 °
